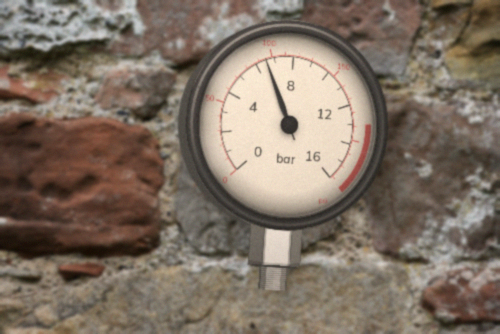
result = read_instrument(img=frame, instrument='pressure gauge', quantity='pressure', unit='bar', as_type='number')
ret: 6.5 bar
